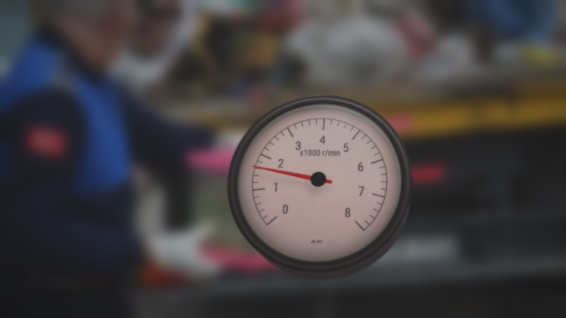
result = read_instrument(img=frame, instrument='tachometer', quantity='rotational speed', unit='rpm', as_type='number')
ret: 1600 rpm
